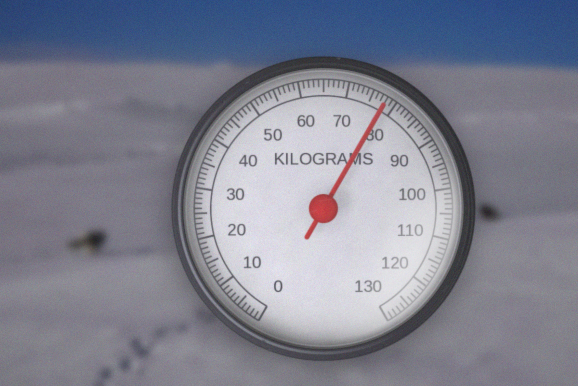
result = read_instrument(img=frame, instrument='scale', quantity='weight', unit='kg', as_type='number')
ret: 78 kg
